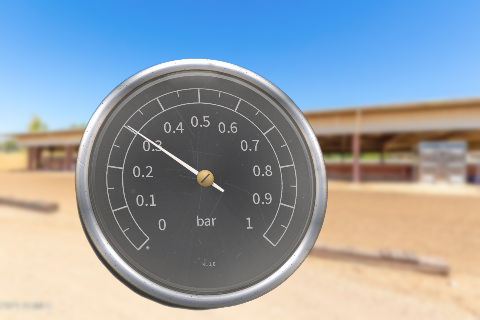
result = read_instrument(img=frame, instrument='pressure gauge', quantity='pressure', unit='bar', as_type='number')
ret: 0.3 bar
